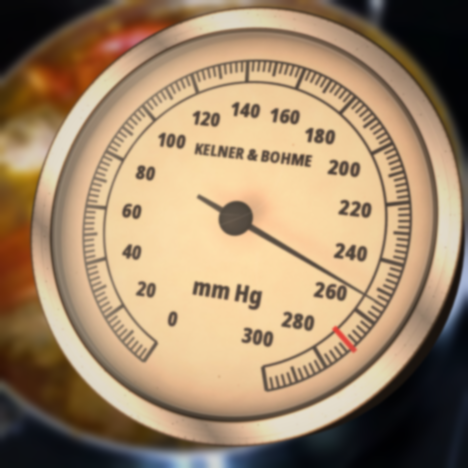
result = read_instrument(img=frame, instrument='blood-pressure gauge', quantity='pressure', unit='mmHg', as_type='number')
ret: 254 mmHg
